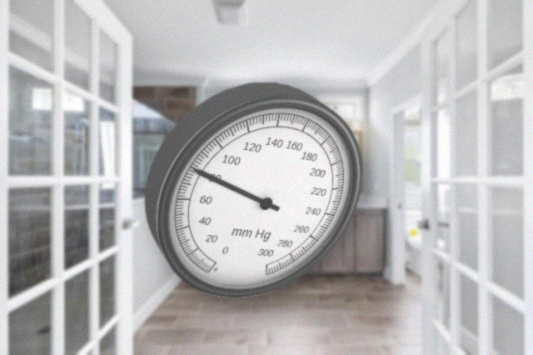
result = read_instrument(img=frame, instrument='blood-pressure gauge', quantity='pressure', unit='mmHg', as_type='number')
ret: 80 mmHg
